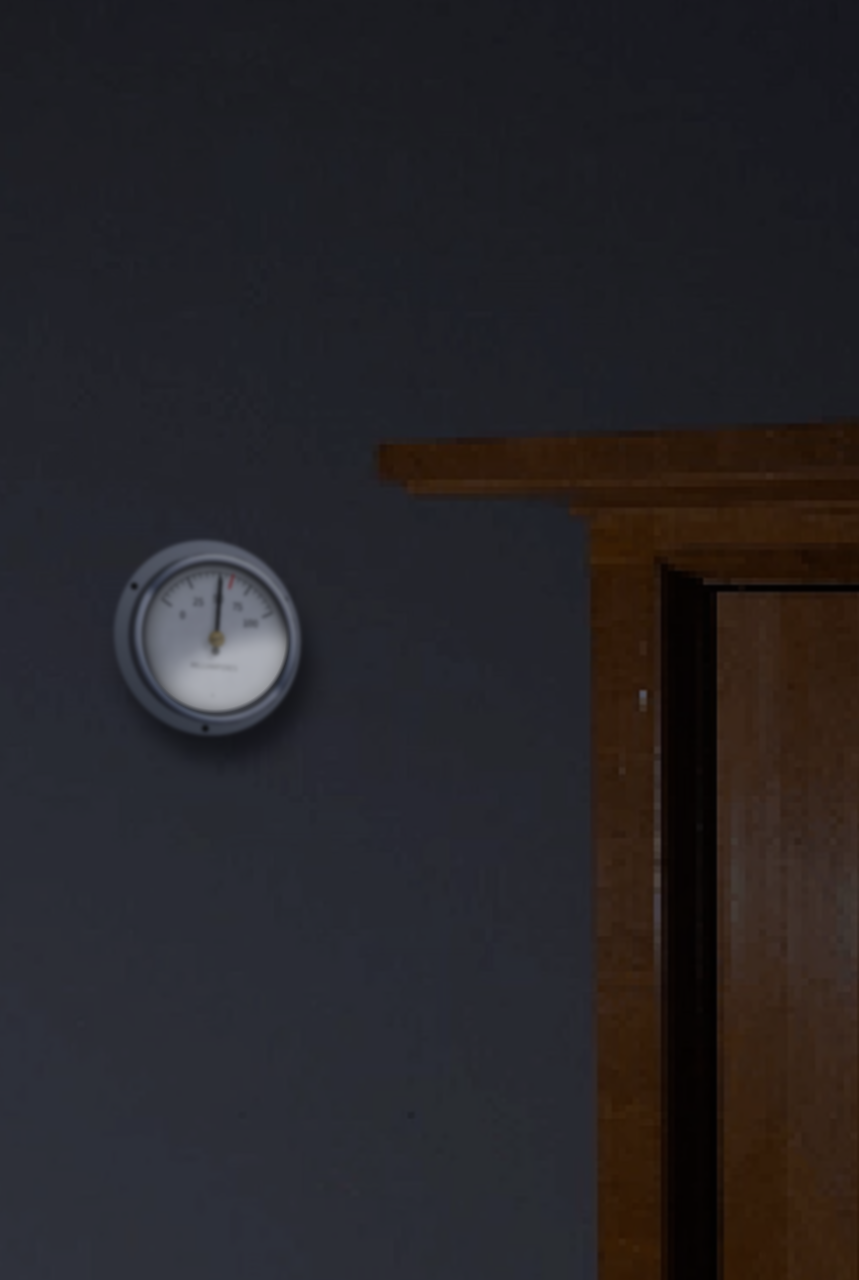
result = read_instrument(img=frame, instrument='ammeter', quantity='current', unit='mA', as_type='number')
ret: 50 mA
